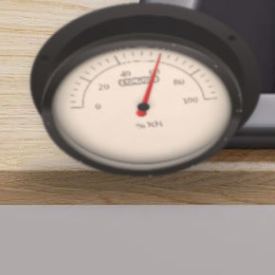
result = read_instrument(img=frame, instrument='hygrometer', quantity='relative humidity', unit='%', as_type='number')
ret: 60 %
